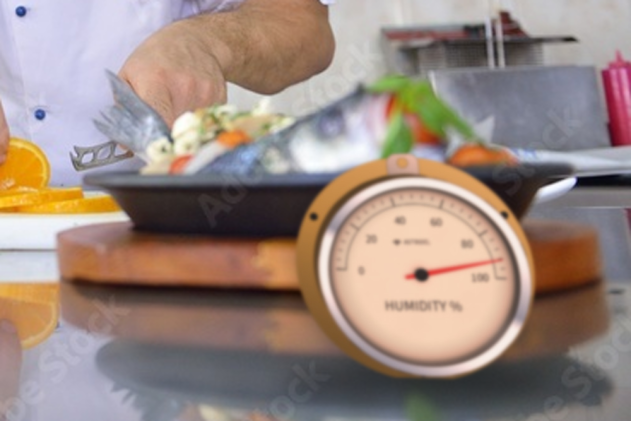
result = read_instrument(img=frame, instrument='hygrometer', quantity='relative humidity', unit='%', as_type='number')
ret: 92 %
